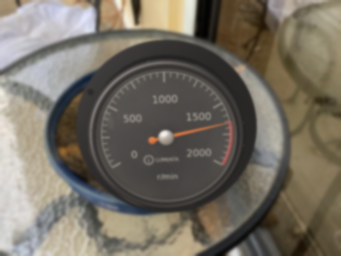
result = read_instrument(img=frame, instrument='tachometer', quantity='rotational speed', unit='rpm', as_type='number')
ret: 1650 rpm
